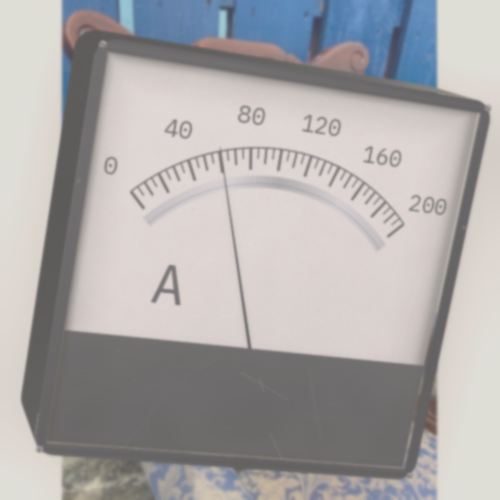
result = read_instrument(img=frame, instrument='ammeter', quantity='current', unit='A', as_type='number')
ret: 60 A
